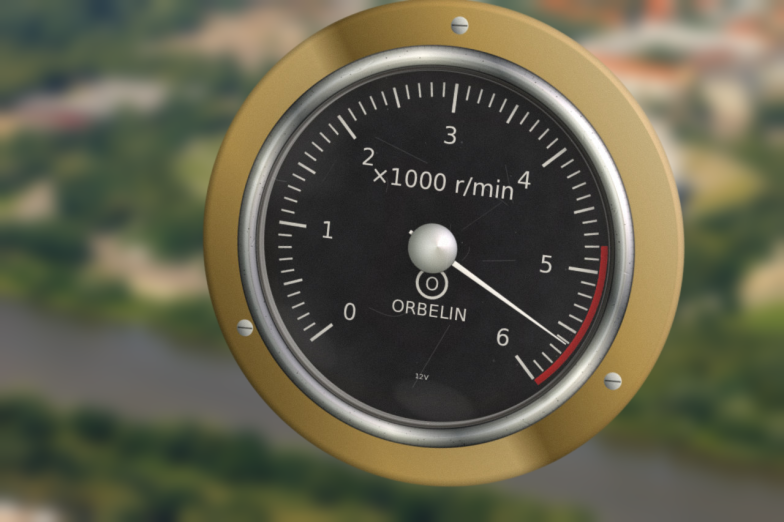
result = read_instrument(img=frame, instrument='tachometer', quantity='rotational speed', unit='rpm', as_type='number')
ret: 5600 rpm
